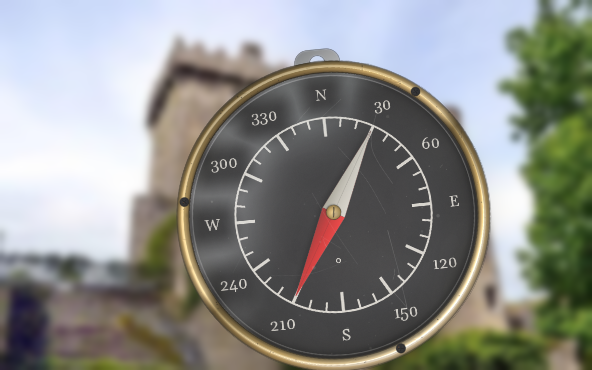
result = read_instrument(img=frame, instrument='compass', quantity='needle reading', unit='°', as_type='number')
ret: 210 °
